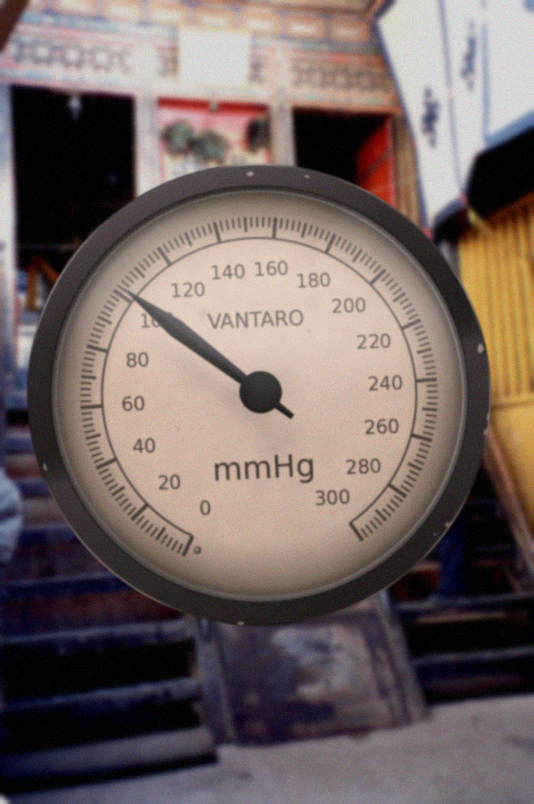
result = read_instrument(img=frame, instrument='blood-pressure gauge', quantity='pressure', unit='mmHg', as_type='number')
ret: 102 mmHg
